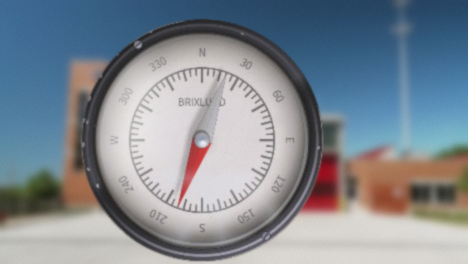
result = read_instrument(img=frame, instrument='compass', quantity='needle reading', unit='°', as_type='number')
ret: 200 °
